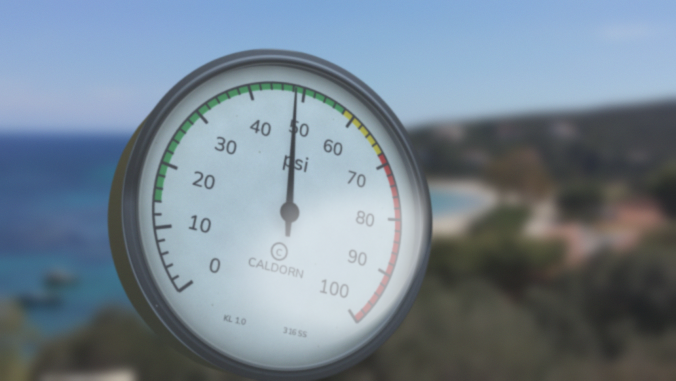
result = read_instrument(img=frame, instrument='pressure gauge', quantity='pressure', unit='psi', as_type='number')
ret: 48 psi
